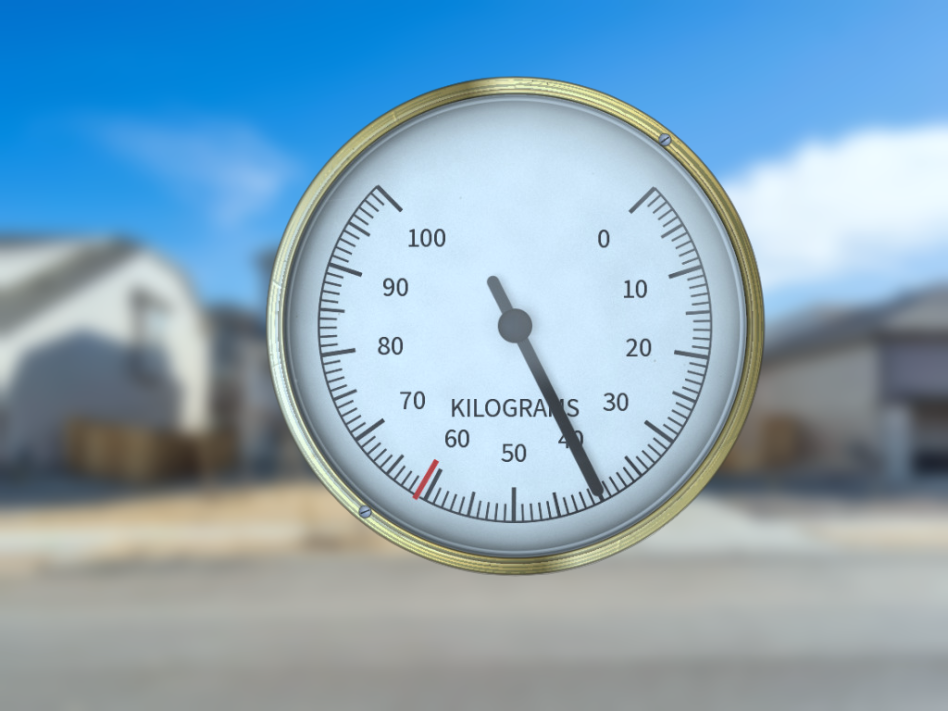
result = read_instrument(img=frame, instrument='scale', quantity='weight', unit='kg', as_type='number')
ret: 40 kg
